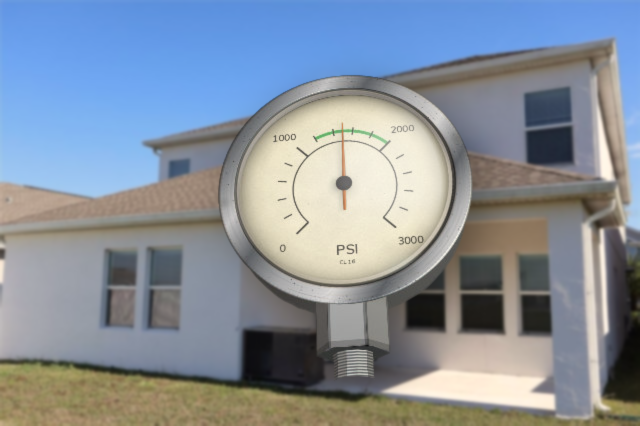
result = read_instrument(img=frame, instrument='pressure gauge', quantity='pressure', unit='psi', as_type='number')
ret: 1500 psi
